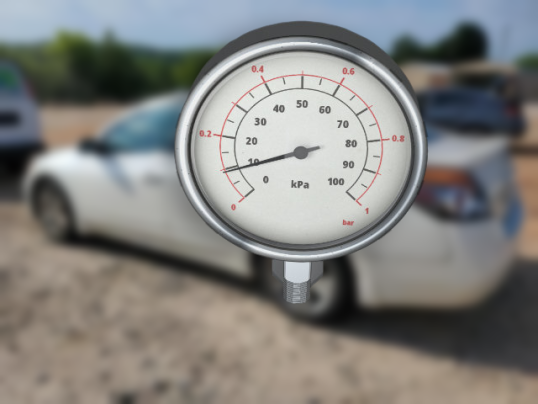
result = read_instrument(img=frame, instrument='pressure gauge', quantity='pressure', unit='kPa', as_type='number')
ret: 10 kPa
